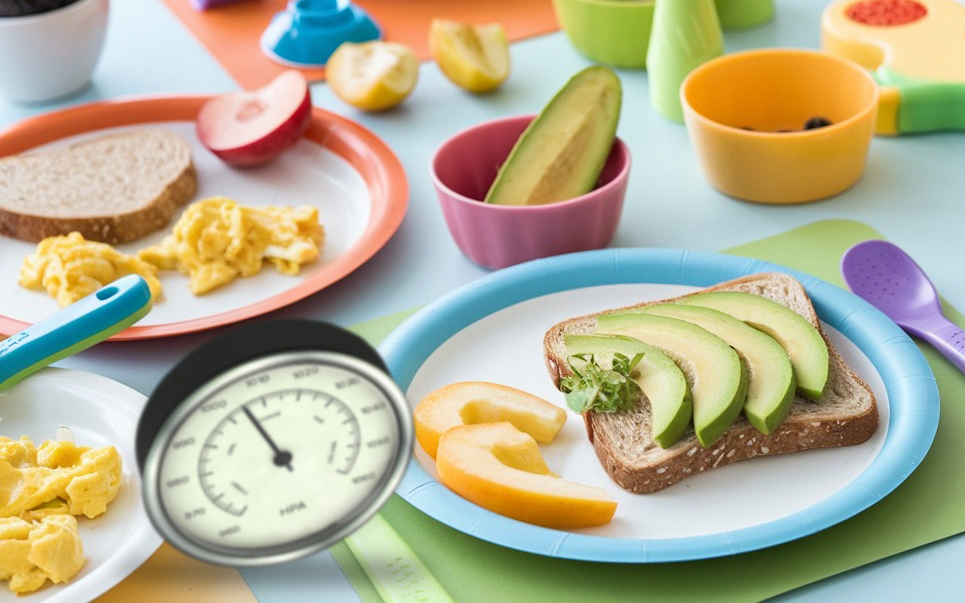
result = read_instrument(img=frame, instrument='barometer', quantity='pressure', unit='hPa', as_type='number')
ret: 1005 hPa
